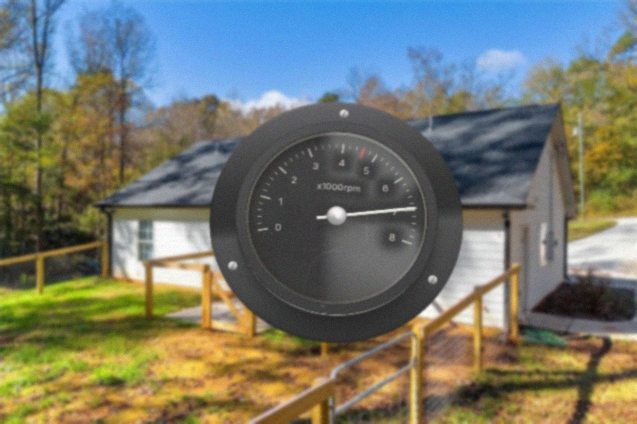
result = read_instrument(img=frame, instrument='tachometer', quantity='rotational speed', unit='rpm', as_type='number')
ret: 7000 rpm
